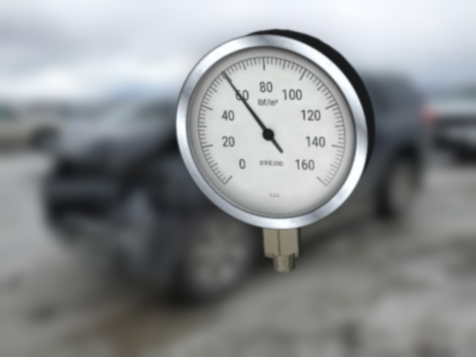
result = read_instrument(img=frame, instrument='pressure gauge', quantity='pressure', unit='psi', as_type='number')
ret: 60 psi
